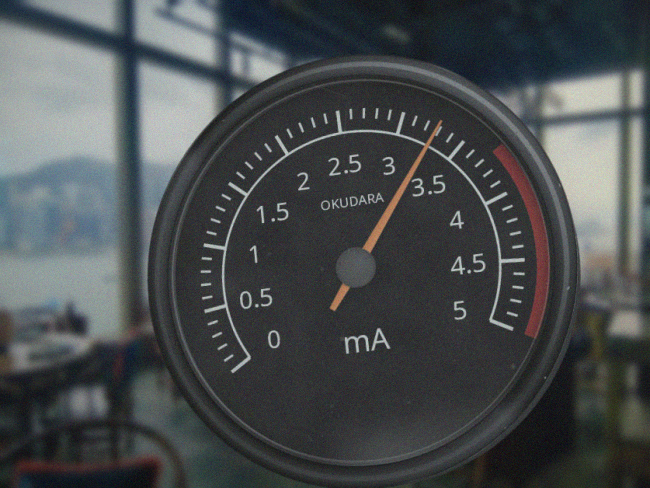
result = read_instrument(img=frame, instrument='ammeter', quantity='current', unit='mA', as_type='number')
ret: 3.3 mA
